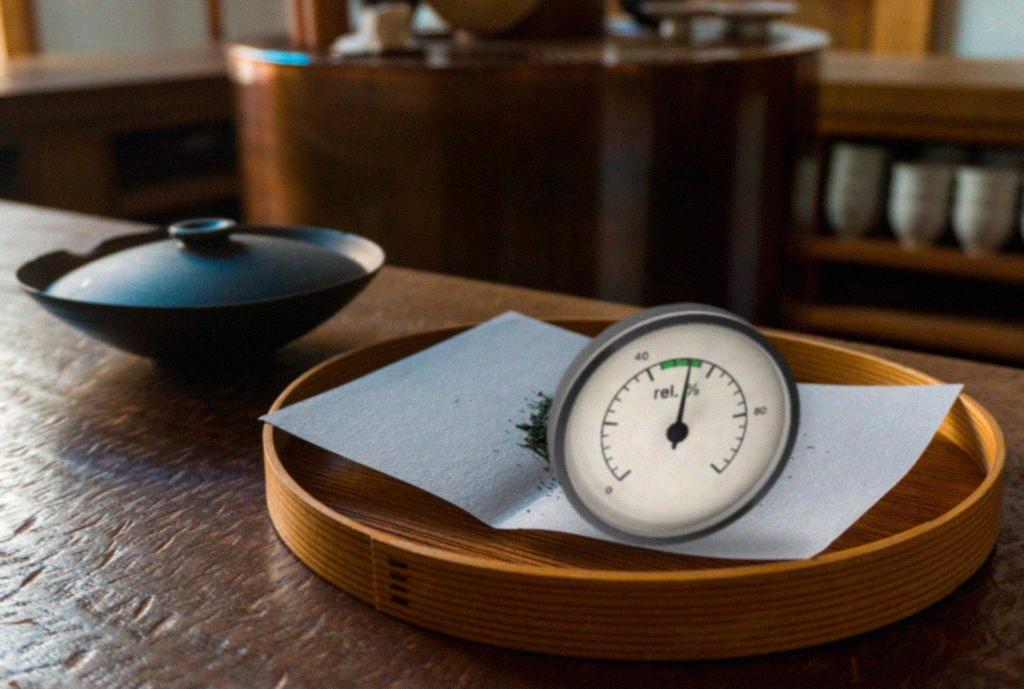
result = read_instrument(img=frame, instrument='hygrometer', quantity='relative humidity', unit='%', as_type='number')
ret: 52 %
